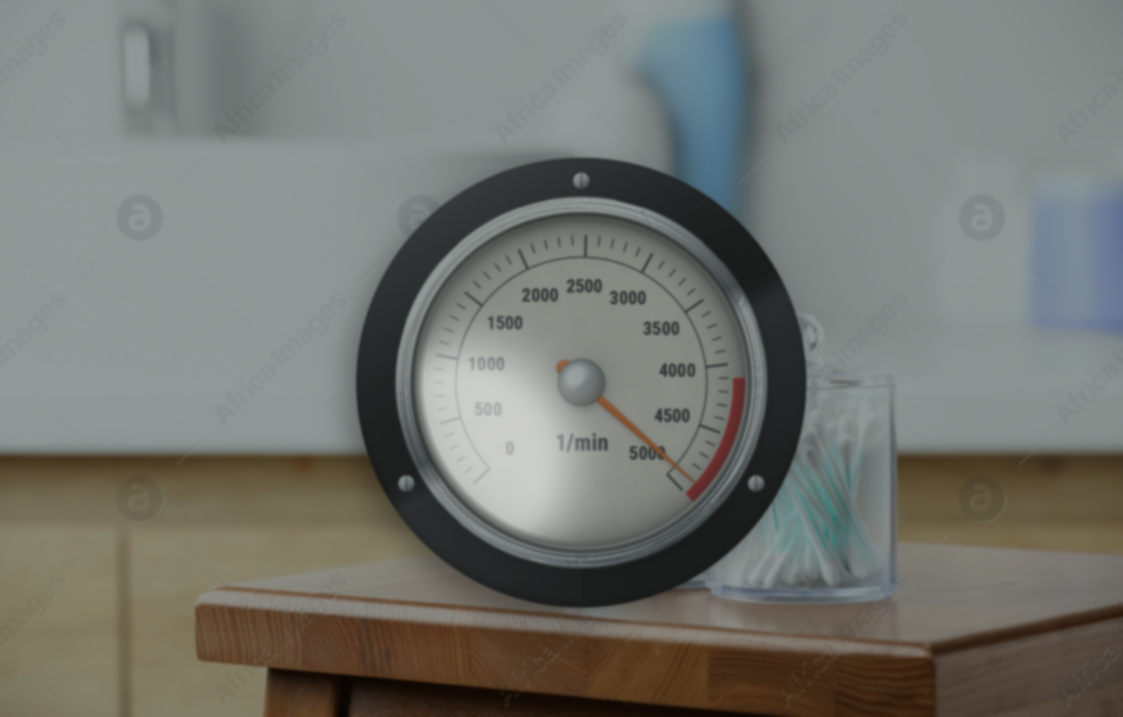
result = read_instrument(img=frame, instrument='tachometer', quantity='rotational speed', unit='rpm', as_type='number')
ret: 4900 rpm
